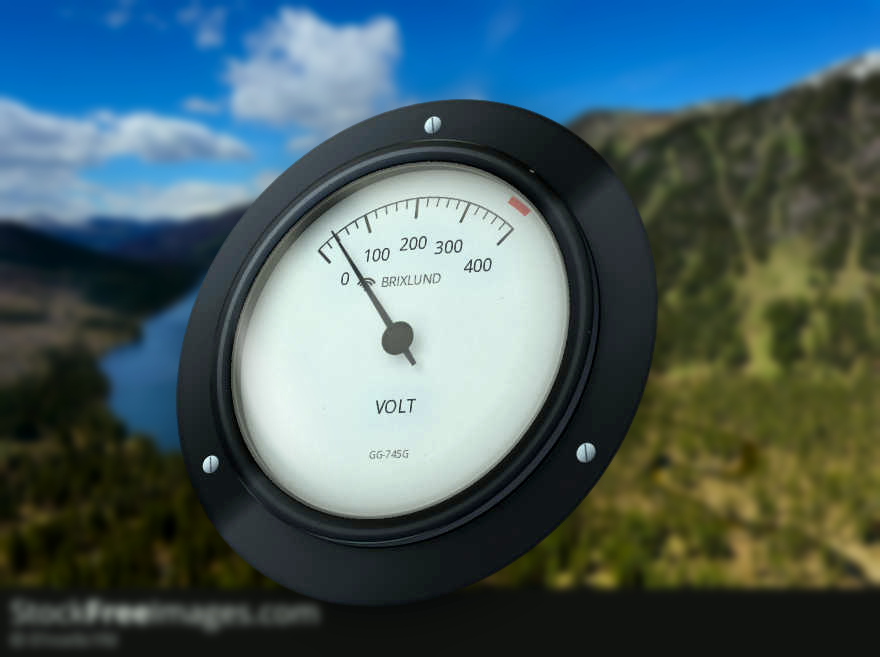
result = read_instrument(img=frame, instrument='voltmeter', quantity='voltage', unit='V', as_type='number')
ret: 40 V
